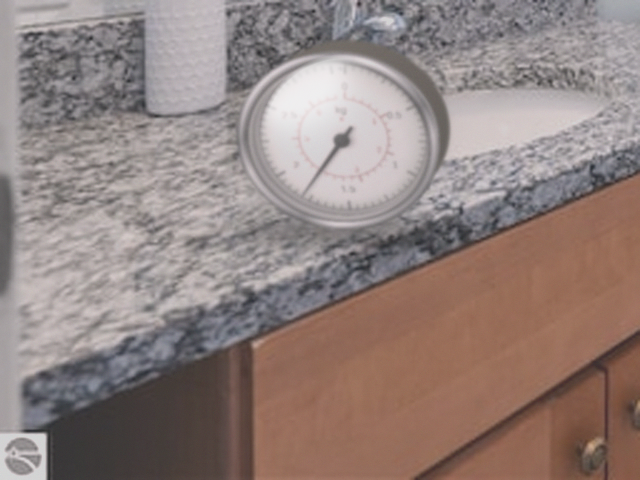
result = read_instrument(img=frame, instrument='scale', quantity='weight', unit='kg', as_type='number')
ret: 1.8 kg
